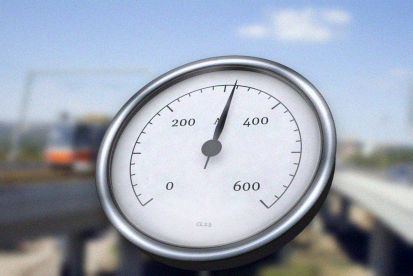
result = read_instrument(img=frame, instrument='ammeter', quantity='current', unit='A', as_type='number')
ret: 320 A
